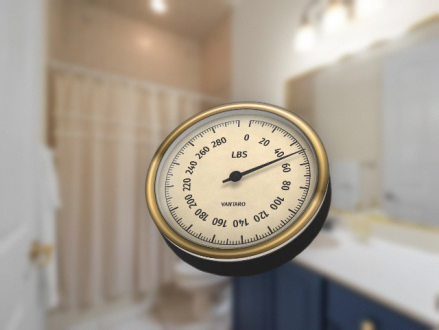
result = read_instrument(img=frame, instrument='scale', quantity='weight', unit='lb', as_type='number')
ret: 50 lb
